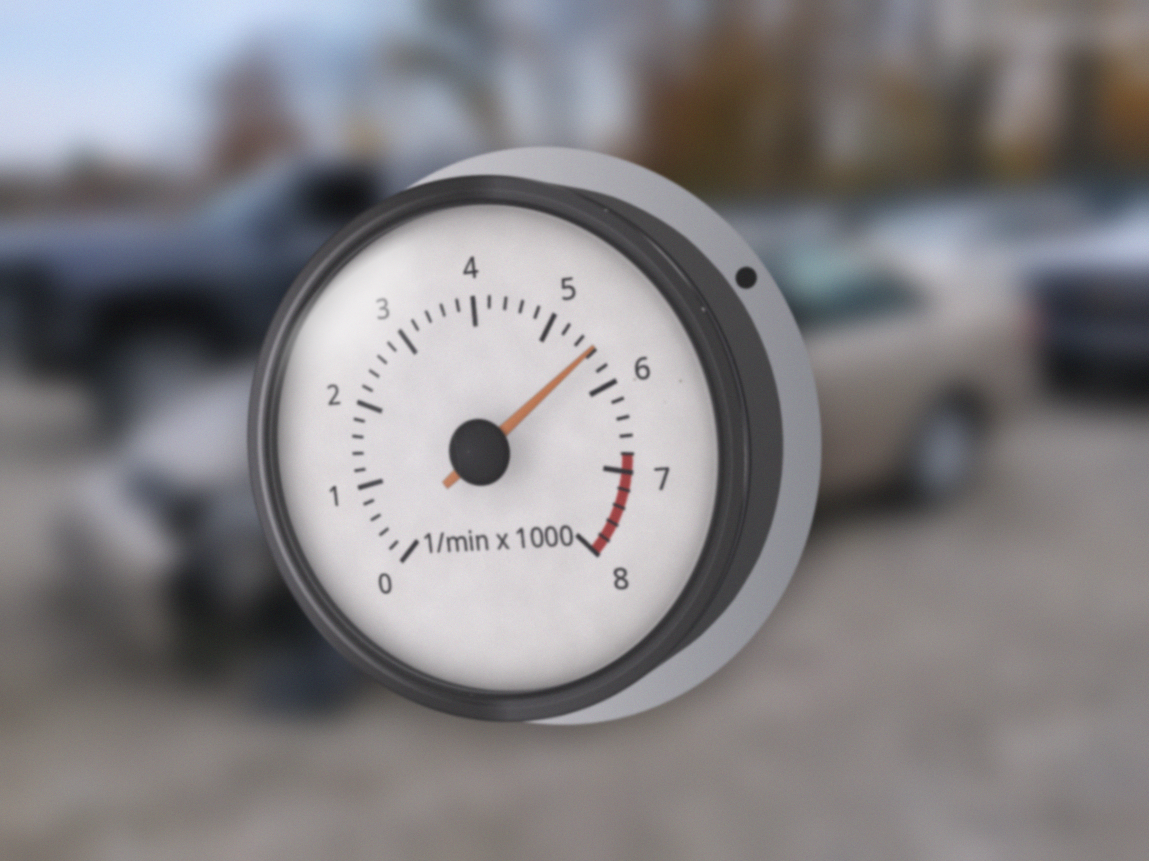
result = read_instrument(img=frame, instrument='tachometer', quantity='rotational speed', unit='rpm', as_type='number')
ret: 5600 rpm
